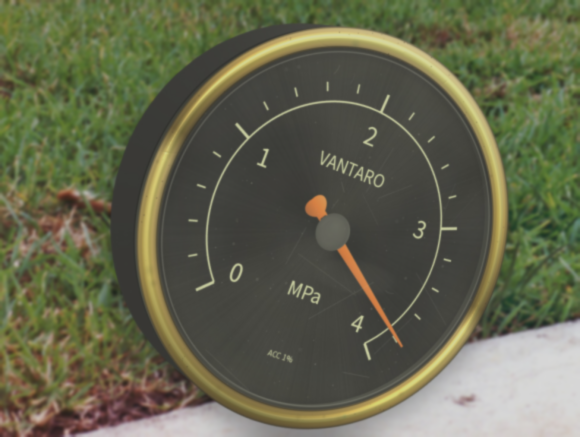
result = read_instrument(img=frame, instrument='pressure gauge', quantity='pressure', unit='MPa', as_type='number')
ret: 3.8 MPa
